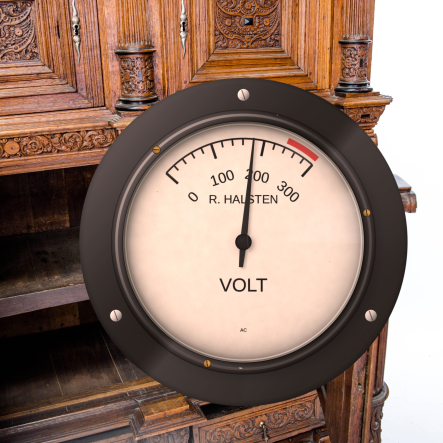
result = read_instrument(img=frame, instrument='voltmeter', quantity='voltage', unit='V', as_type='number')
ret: 180 V
